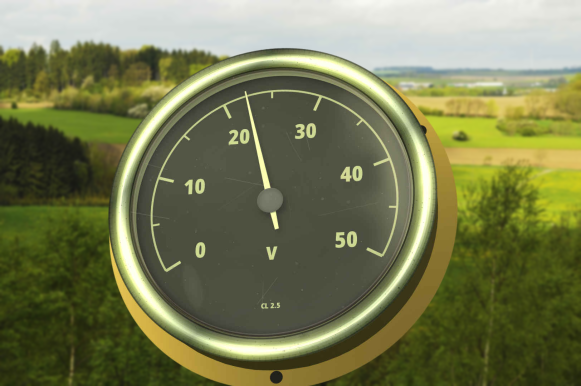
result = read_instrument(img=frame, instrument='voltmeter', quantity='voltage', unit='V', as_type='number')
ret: 22.5 V
